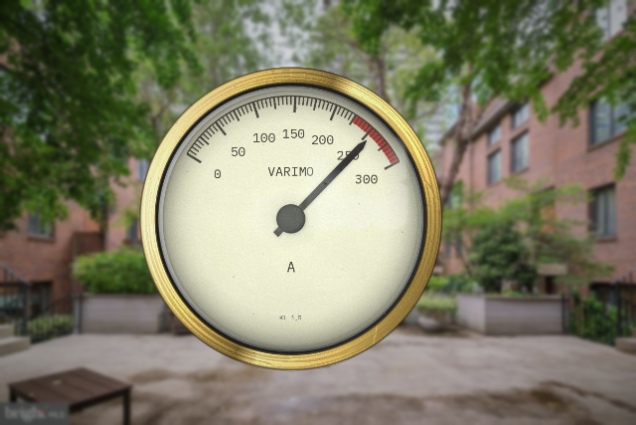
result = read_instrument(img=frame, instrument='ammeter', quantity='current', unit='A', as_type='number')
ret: 255 A
